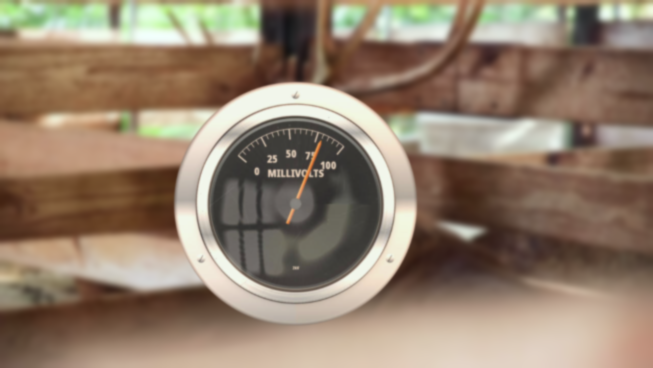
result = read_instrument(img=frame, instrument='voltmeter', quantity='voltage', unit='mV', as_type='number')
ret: 80 mV
